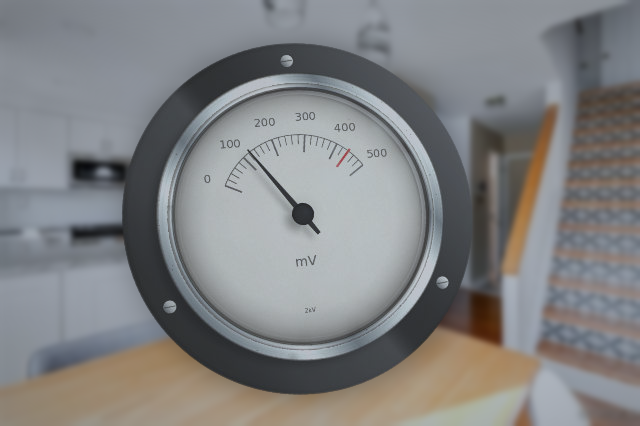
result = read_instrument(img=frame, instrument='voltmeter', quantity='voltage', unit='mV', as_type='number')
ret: 120 mV
